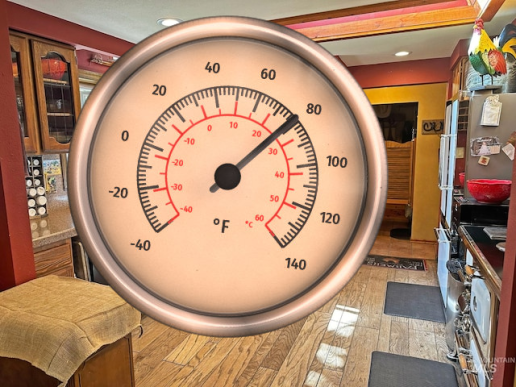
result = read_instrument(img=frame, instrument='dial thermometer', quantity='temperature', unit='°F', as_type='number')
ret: 78 °F
